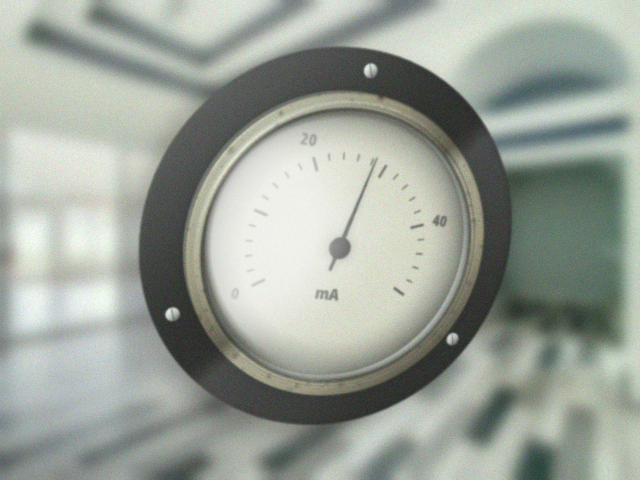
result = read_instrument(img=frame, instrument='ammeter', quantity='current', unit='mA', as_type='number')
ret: 28 mA
